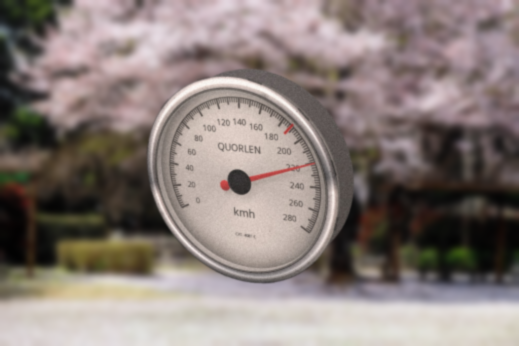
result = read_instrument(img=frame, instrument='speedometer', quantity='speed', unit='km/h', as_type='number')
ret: 220 km/h
